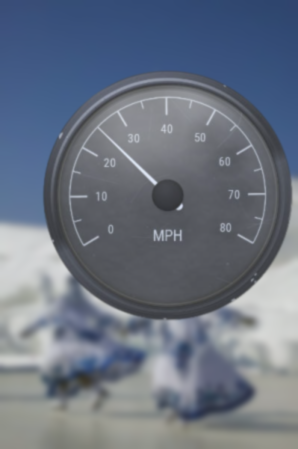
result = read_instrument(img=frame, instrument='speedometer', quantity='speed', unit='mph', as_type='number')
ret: 25 mph
